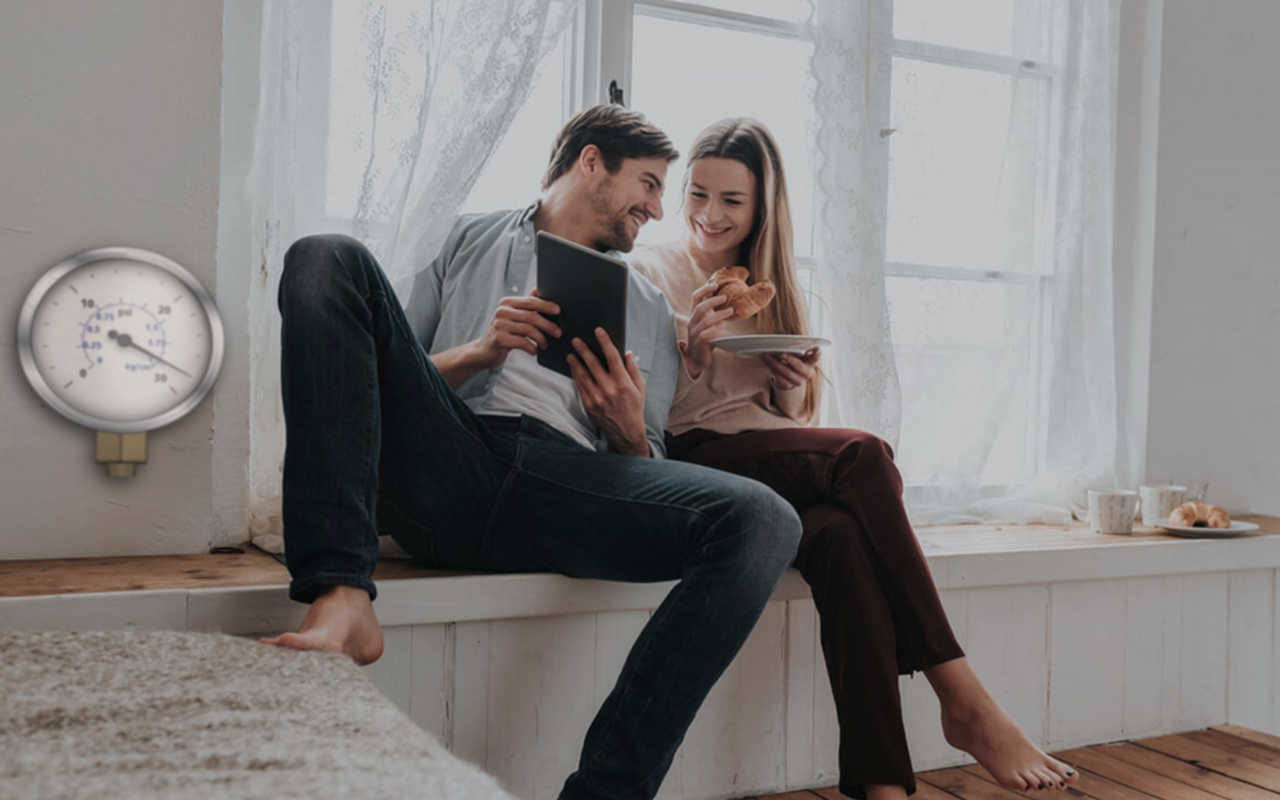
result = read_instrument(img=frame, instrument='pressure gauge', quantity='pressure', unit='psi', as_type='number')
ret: 28 psi
